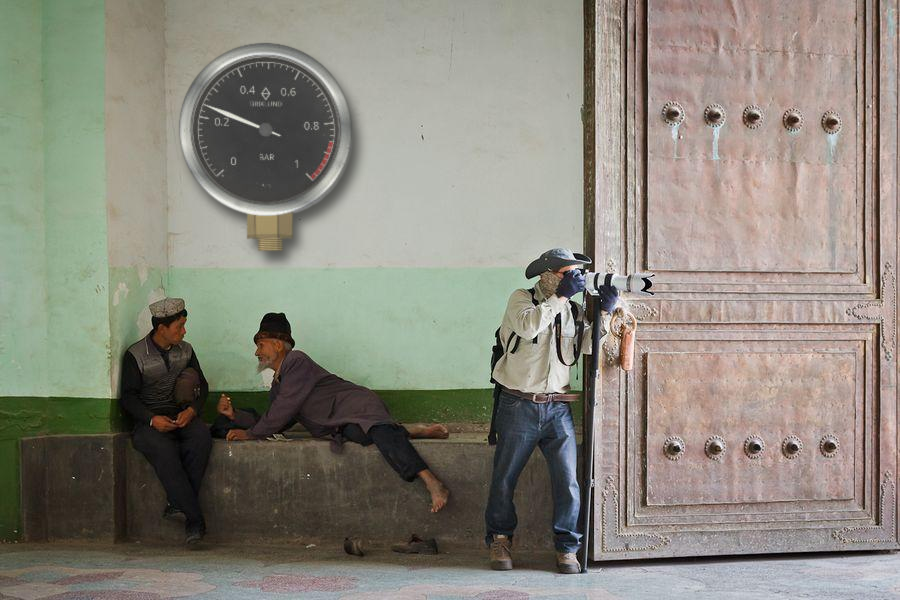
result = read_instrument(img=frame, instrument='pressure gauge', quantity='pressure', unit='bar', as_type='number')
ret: 0.24 bar
